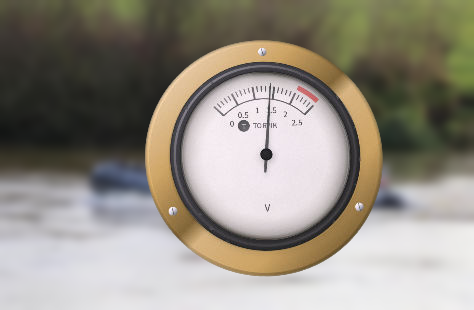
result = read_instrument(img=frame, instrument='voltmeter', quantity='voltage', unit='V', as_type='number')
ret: 1.4 V
